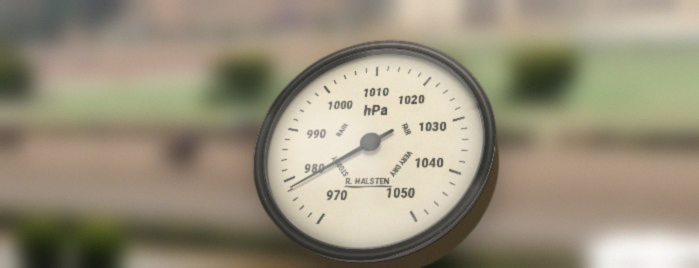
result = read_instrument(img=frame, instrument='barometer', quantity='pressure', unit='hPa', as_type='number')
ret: 978 hPa
